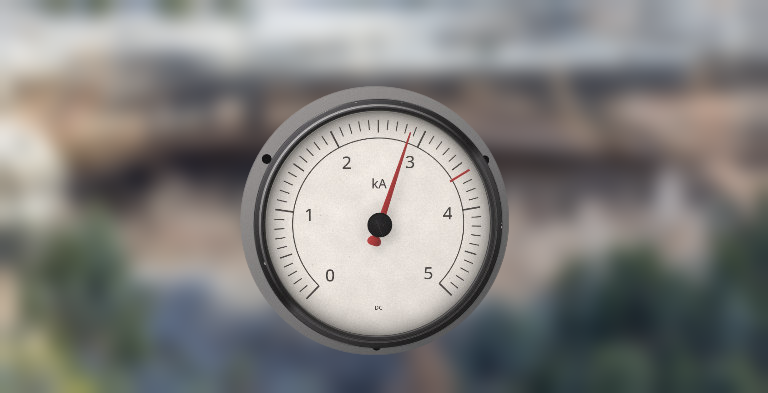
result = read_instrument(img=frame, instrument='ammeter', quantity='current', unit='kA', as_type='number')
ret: 2.85 kA
